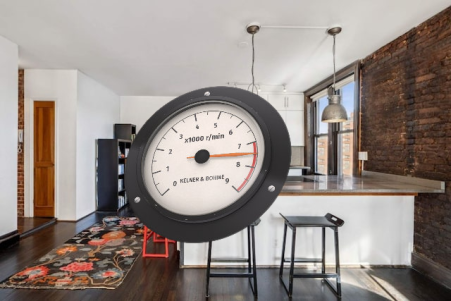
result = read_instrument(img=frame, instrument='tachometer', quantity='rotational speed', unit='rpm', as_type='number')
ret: 7500 rpm
